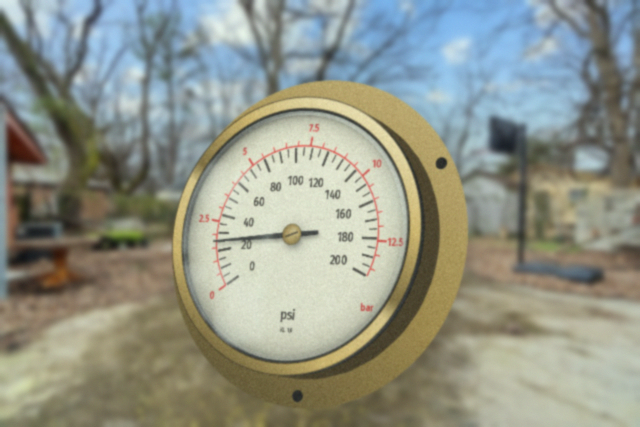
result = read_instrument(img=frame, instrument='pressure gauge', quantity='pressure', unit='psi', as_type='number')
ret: 25 psi
